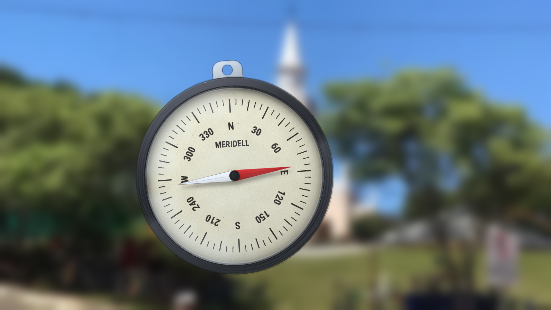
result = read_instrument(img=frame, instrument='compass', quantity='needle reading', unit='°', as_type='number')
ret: 85 °
